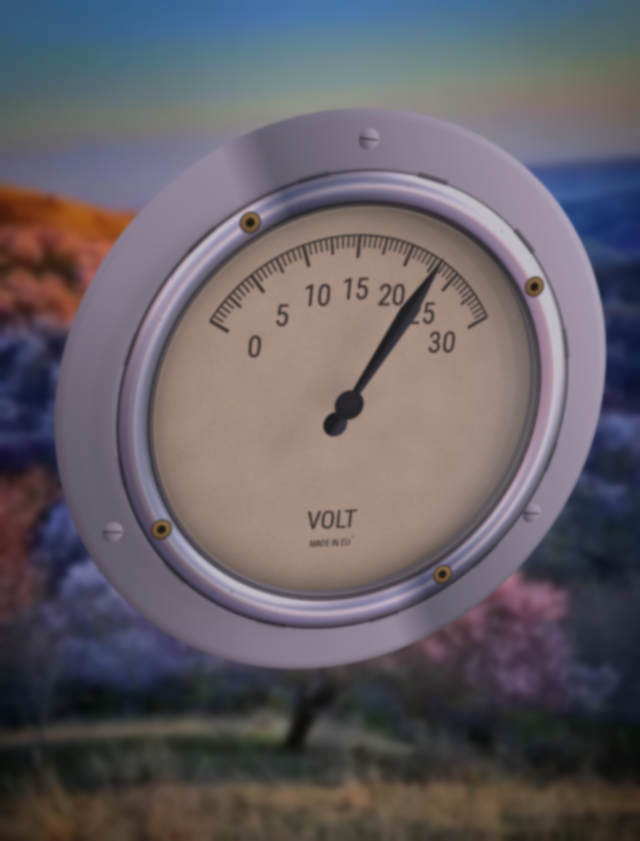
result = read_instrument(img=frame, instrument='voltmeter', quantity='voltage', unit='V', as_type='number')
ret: 22.5 V
